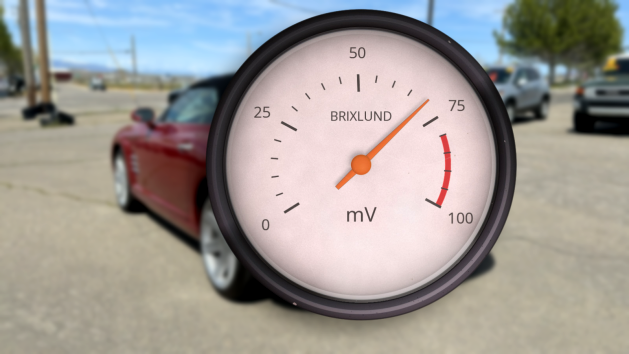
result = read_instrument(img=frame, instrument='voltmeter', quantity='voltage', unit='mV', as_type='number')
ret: 70 mV
